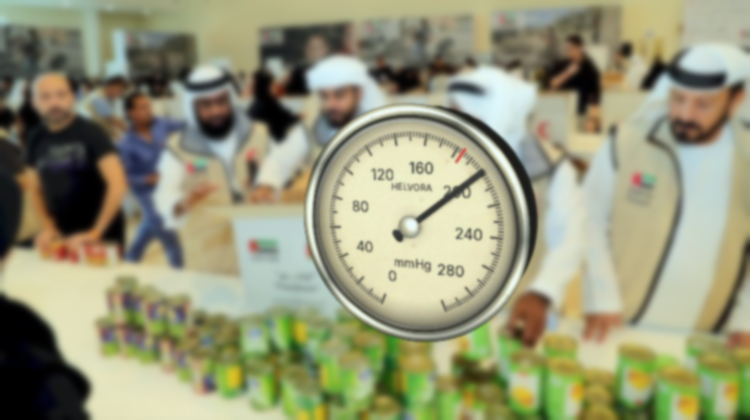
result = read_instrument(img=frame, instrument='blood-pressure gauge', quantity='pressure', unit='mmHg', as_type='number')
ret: 200 mmHg
